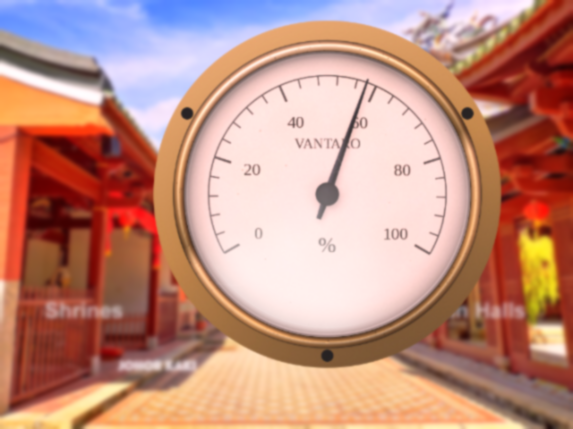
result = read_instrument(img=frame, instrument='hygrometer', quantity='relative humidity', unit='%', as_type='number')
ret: 58 %
